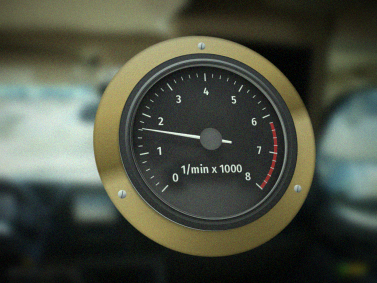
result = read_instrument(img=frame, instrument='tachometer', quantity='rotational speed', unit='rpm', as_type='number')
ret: 1600 rpm
